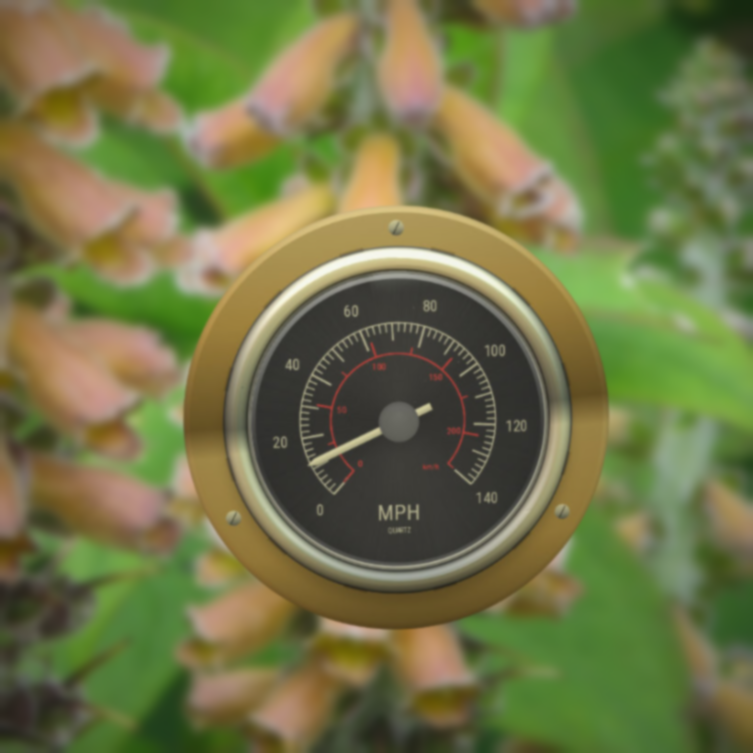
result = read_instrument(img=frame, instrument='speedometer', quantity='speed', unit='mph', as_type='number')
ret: 12 mph
